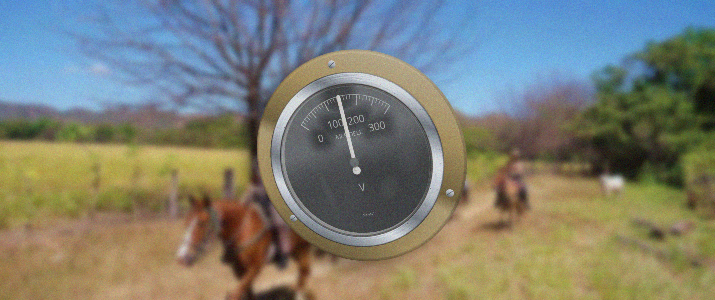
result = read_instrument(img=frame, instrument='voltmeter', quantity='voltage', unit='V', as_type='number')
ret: 150 V
